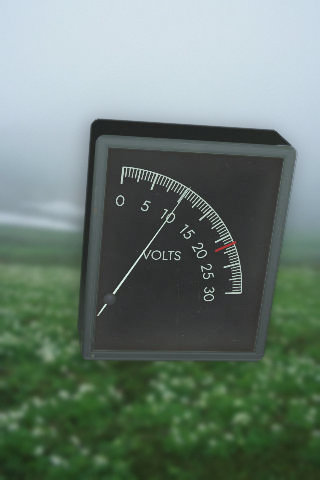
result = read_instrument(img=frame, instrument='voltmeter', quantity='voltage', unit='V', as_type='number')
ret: 10 V
